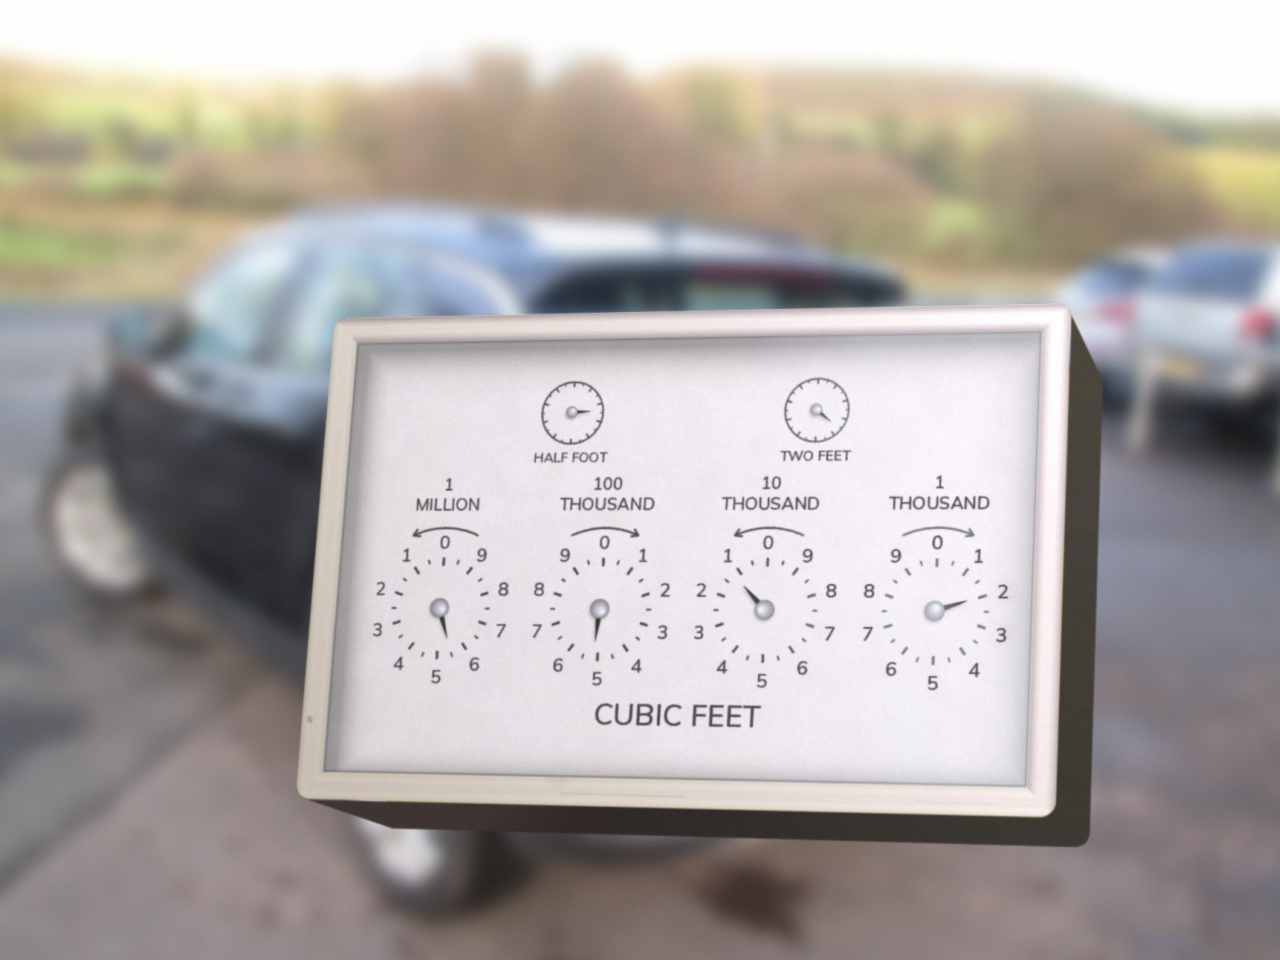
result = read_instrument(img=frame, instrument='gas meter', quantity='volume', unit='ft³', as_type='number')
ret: 551200 ft³
